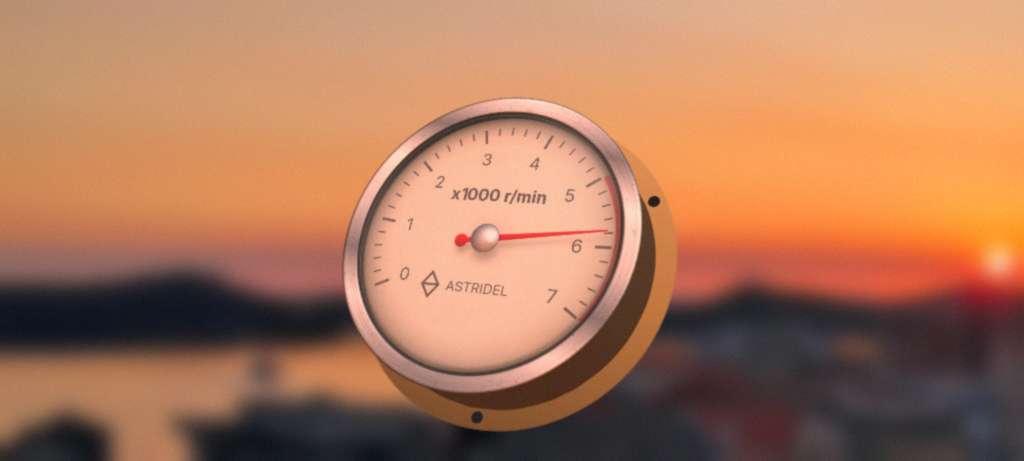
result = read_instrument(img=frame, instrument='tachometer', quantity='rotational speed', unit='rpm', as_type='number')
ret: 5800 rpm
